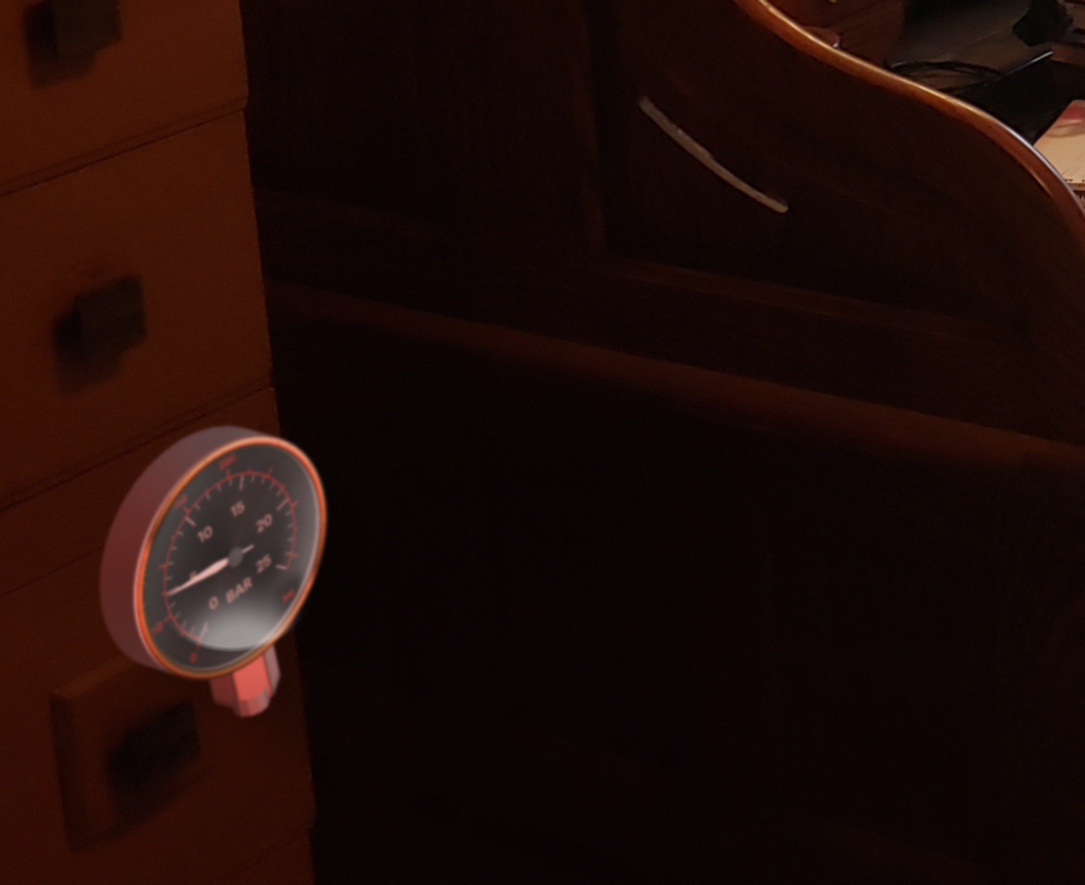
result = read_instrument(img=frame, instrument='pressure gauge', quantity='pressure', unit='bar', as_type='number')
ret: 5 bar
